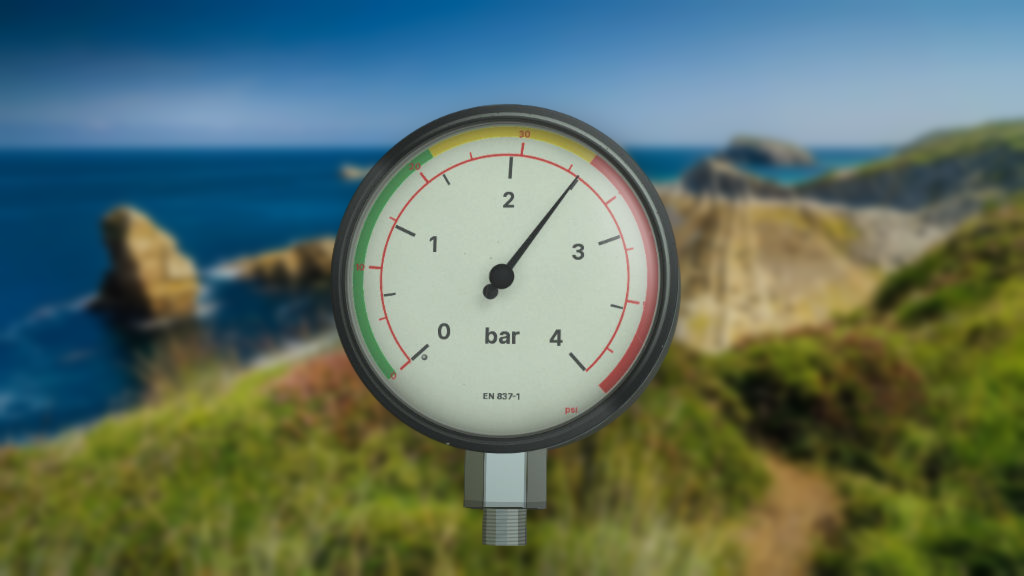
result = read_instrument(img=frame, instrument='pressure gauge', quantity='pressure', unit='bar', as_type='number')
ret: 2.5 bar
